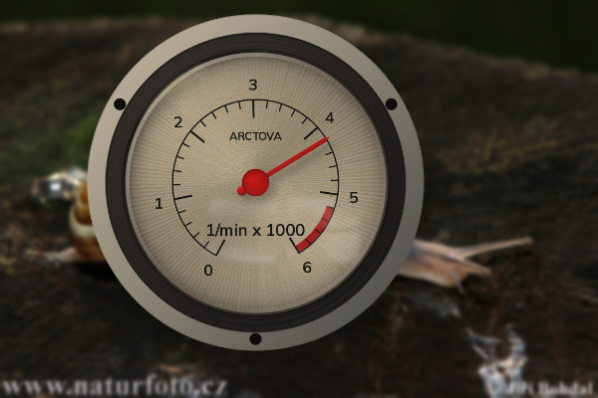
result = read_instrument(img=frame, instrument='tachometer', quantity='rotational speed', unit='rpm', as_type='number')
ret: 4200 rpm
